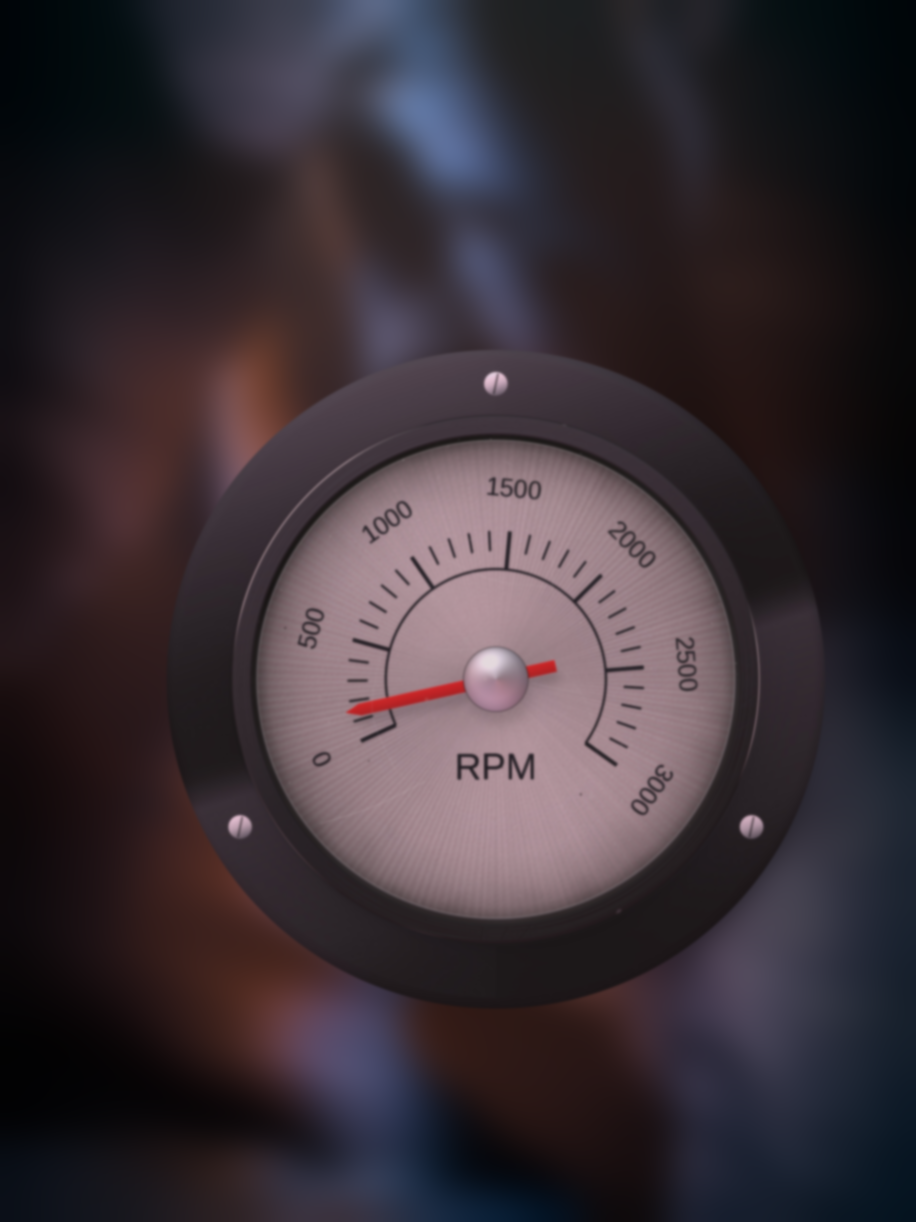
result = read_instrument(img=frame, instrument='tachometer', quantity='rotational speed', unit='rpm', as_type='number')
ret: 150 rpm
